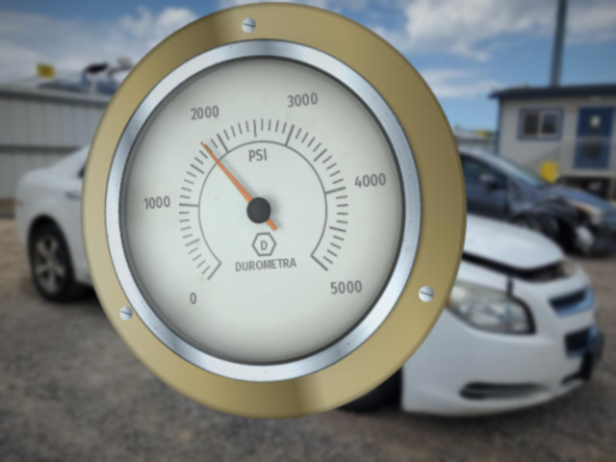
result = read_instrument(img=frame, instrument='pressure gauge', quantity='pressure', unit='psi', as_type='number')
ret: 1800 psi
